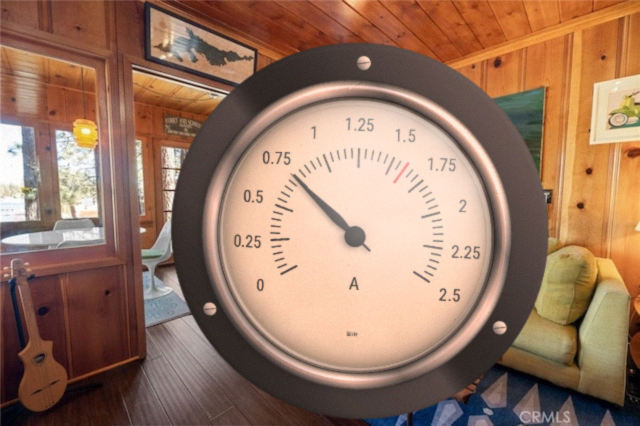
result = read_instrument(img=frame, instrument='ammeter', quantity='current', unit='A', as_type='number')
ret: 0.75 A
